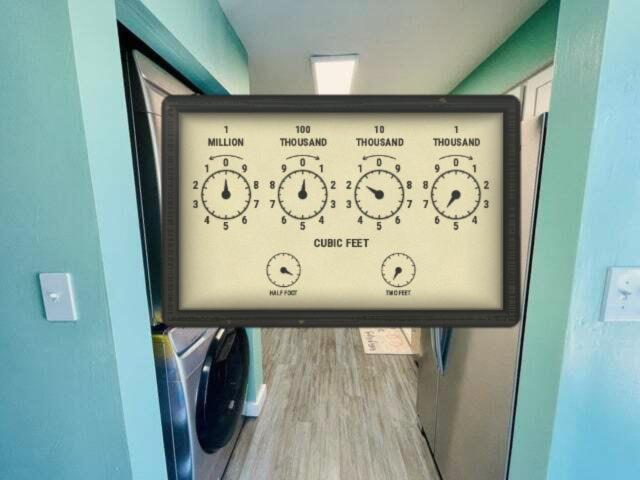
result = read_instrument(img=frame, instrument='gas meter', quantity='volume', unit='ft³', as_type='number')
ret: 1600 ft³
